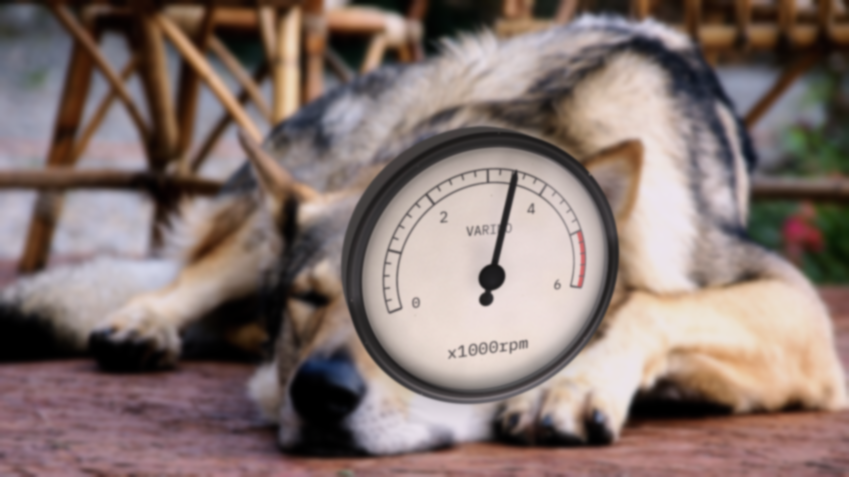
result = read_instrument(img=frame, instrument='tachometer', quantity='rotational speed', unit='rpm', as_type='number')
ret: 3400 rpm
